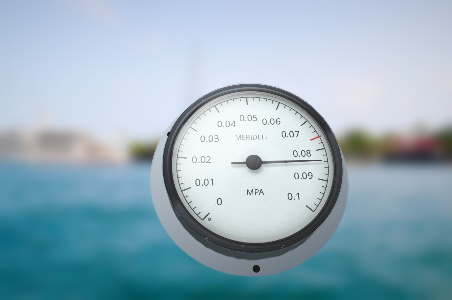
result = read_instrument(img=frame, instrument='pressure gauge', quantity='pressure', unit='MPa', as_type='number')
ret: 0.084 MPa
